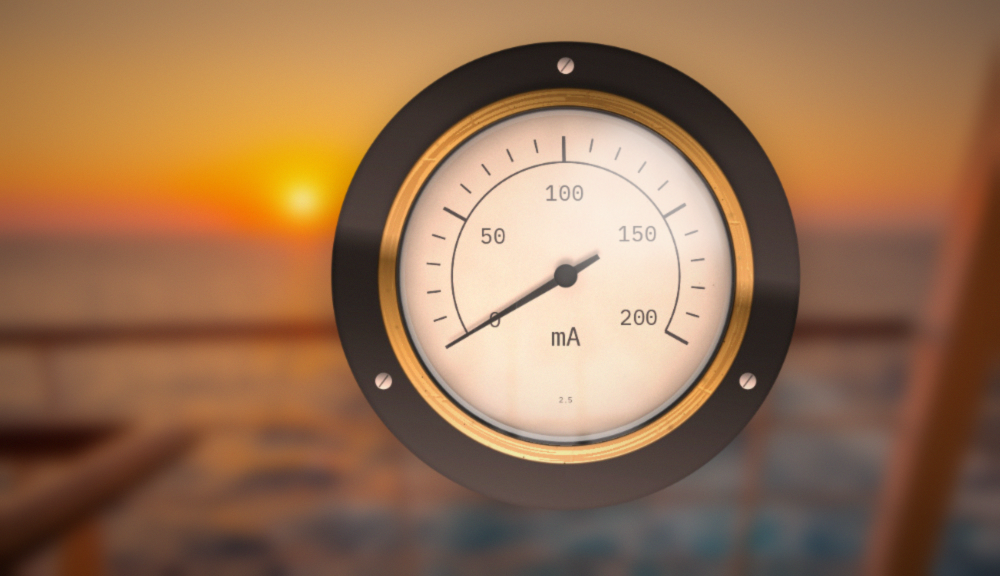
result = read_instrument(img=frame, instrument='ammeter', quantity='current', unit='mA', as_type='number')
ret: 0 mA
